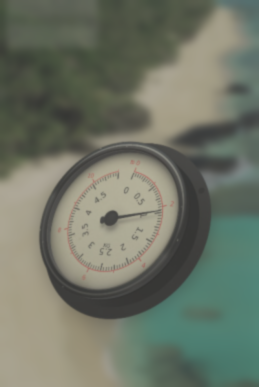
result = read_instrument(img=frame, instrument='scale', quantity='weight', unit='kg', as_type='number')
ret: 1 kg
